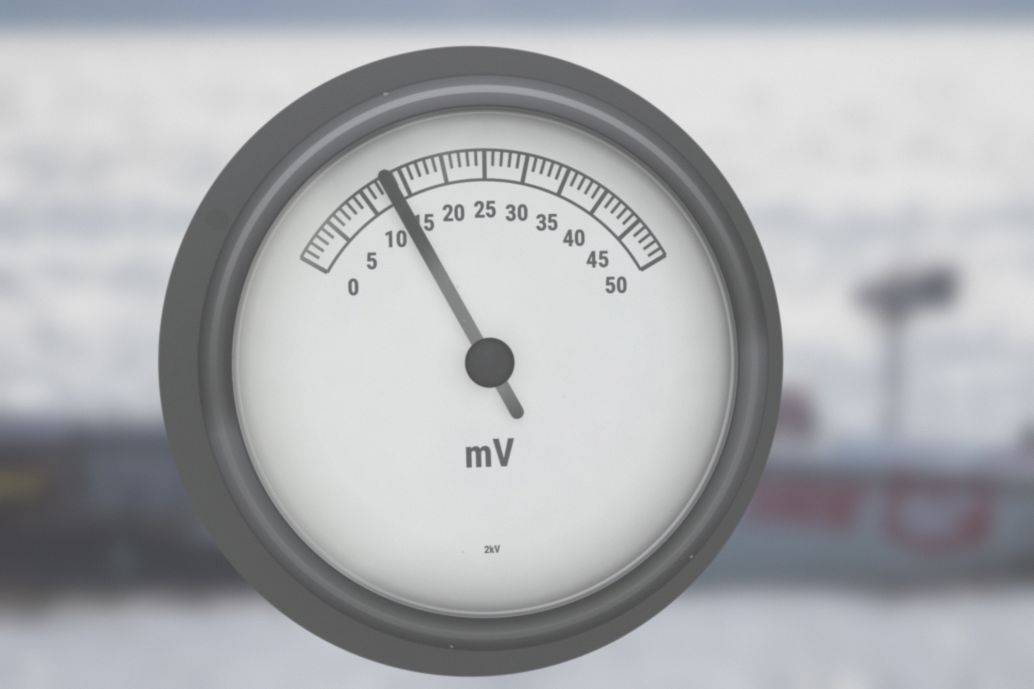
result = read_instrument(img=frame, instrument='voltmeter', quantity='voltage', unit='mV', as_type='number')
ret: 13 mV
